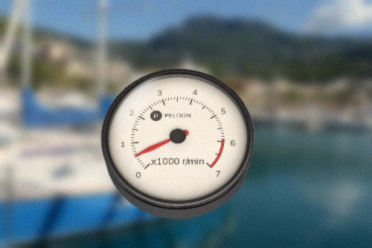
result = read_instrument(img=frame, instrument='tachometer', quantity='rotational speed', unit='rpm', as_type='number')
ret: 500 rpm
